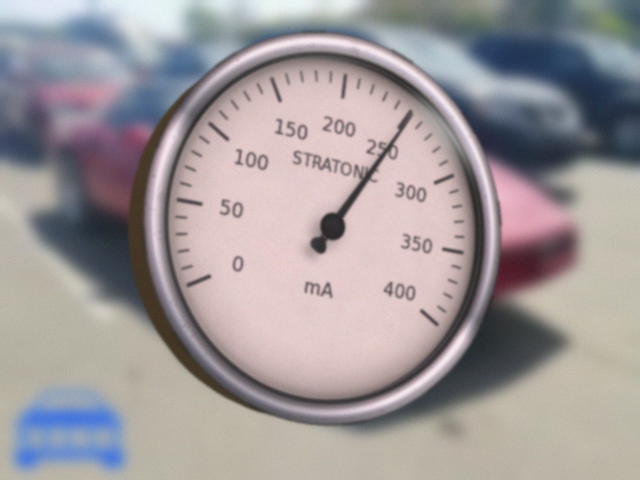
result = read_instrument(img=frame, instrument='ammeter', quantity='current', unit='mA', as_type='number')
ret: 250 mA
